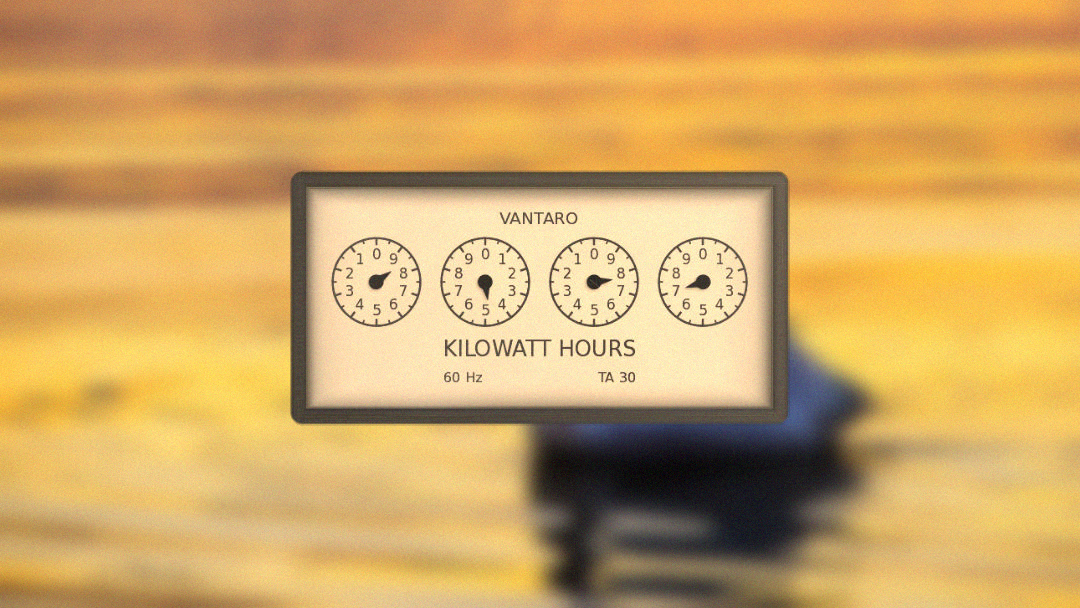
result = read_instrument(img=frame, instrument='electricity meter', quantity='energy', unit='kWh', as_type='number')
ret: 8477 kWh
